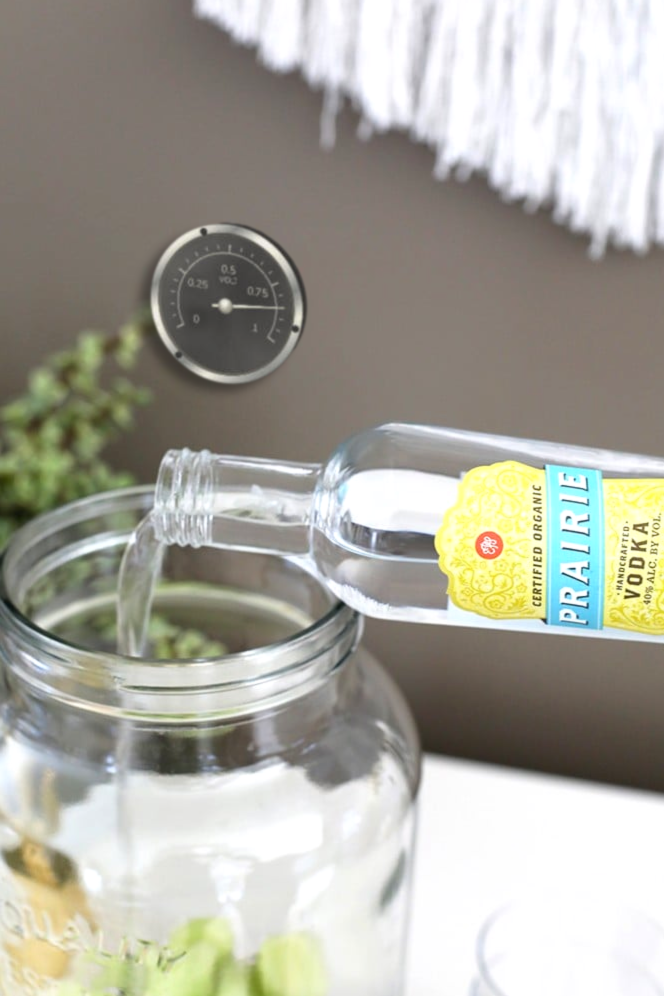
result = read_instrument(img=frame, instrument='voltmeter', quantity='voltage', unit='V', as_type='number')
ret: 0.85 V
